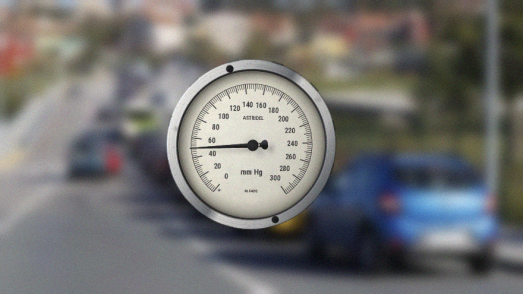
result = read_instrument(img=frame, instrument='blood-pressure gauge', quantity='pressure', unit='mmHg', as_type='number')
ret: 50 mmHg
